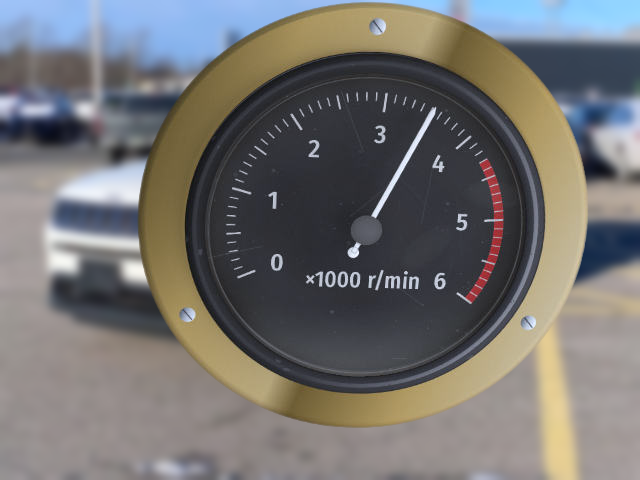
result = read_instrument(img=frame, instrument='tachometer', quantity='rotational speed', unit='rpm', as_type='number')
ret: 3500 rpm
